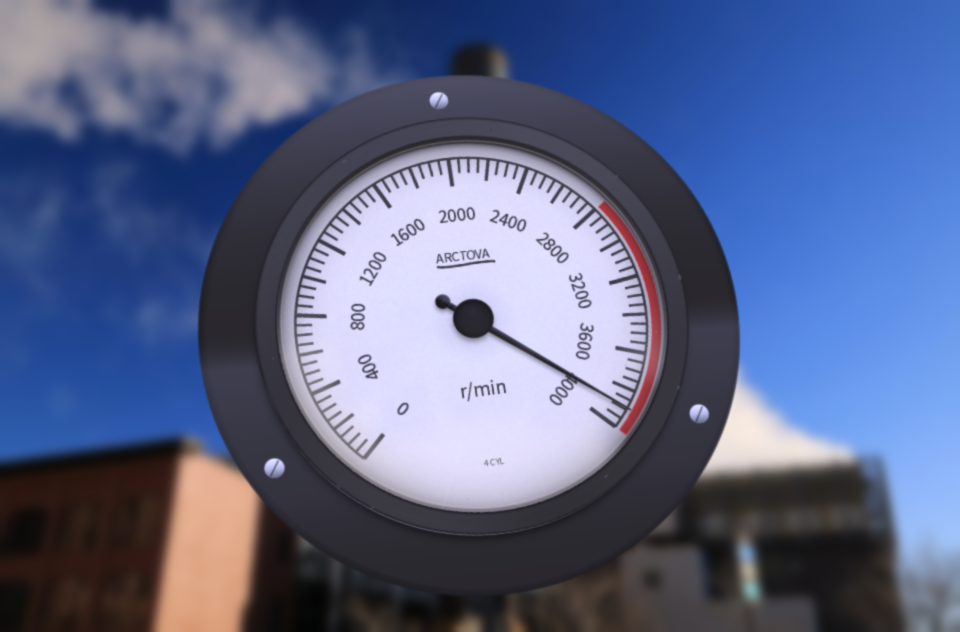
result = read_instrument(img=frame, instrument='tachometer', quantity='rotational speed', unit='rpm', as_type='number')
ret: 3900 rpm
